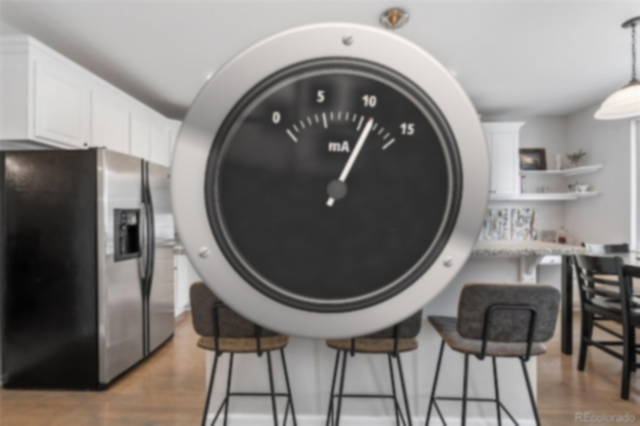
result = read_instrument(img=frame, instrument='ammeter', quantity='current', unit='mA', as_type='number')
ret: 11 mA
